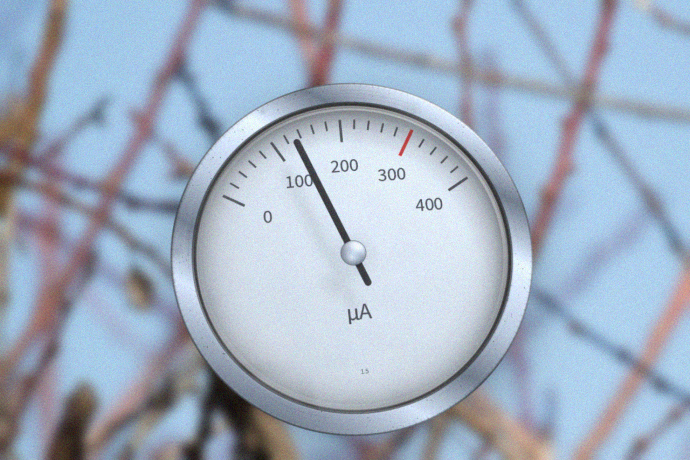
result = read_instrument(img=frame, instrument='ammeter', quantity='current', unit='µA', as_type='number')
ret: 130 µA
